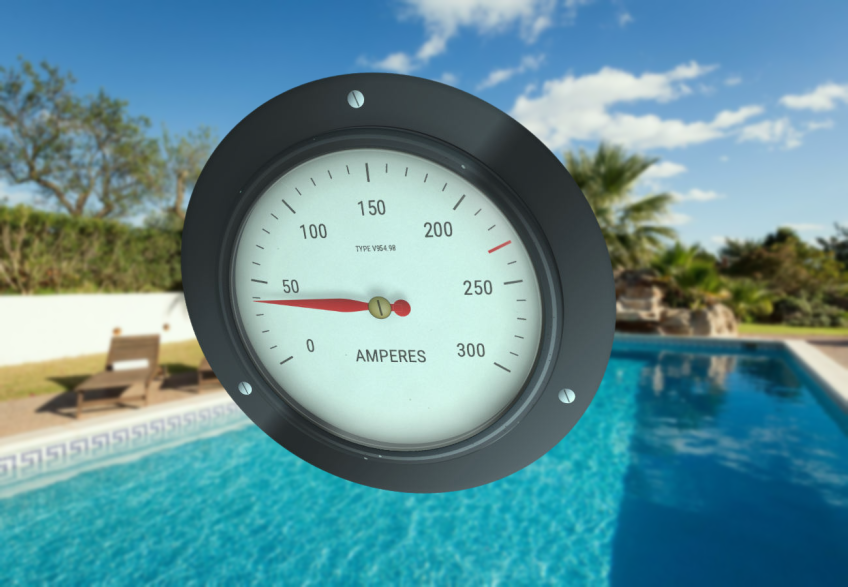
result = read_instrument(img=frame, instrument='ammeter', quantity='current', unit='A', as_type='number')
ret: 40 A
